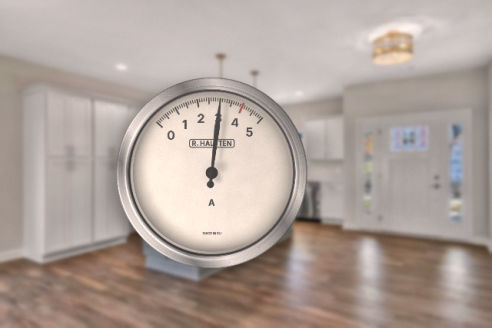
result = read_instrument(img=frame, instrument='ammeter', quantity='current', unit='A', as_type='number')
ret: 3 A
